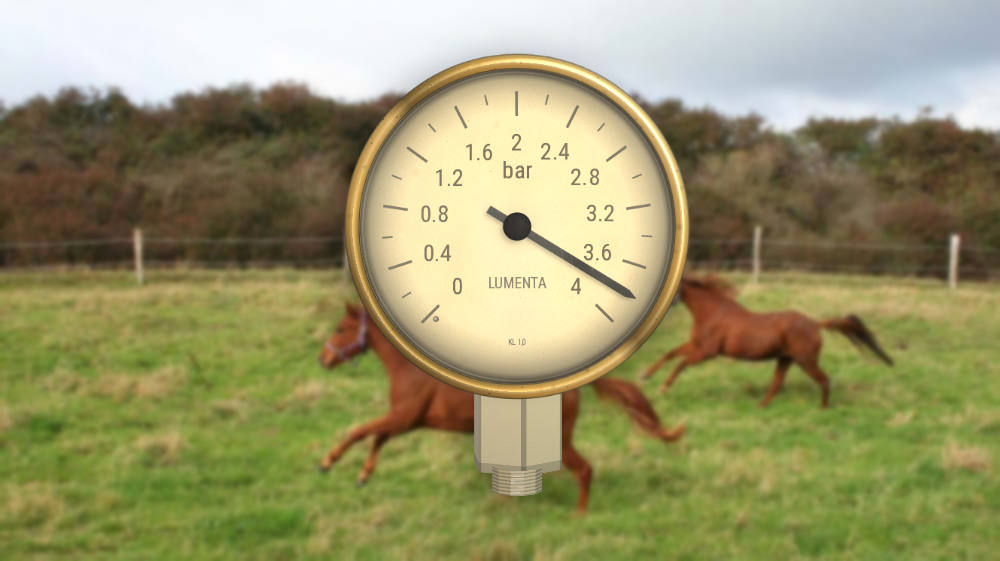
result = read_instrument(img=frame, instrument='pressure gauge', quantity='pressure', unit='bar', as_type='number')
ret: 3.8 bar
